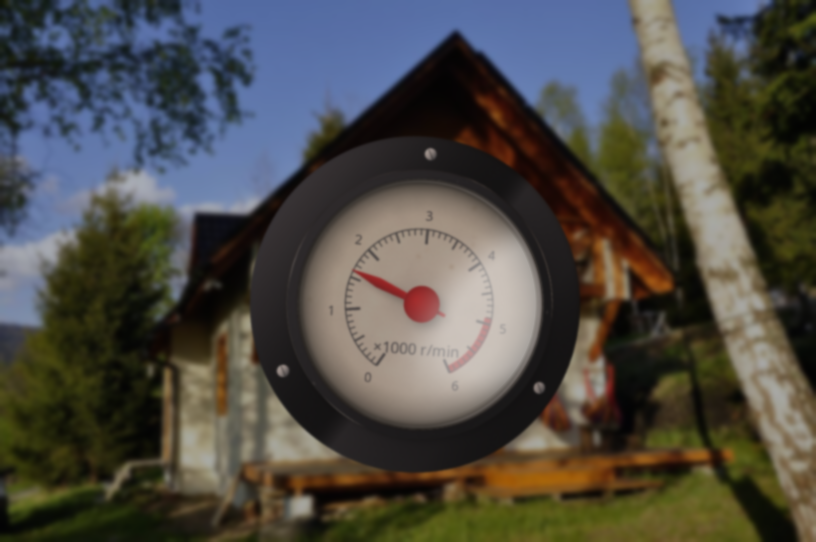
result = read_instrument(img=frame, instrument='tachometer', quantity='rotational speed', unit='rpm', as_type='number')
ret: 1600 rpm
